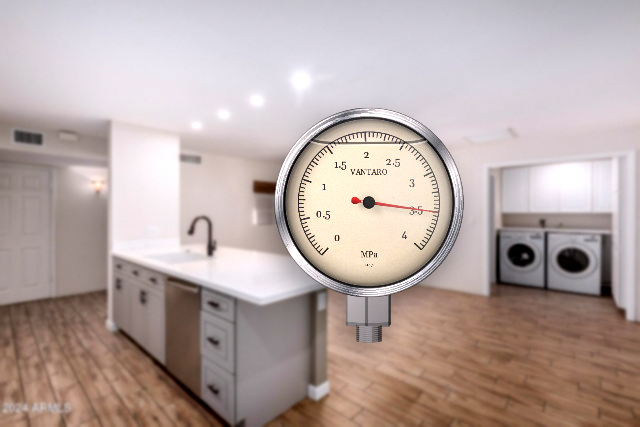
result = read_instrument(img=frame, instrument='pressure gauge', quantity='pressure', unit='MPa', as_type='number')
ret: 3.5 MPa
